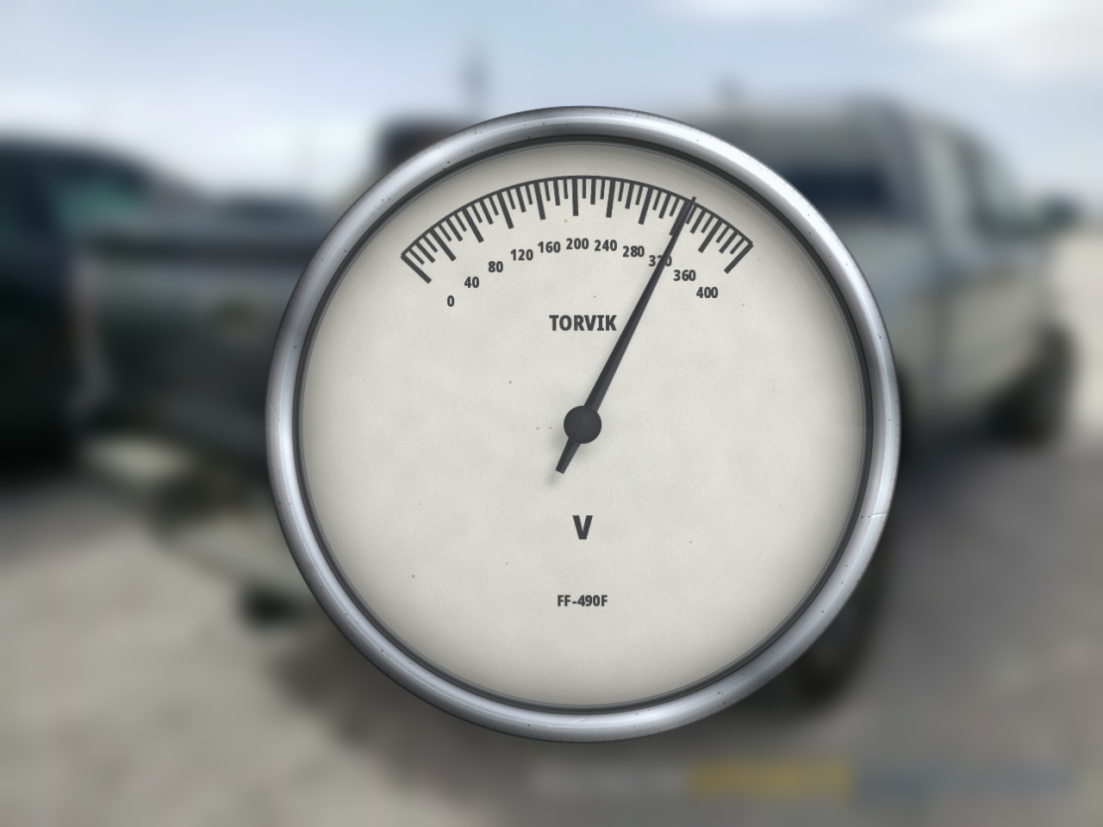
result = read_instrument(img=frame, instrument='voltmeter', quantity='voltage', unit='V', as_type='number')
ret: 325 V
